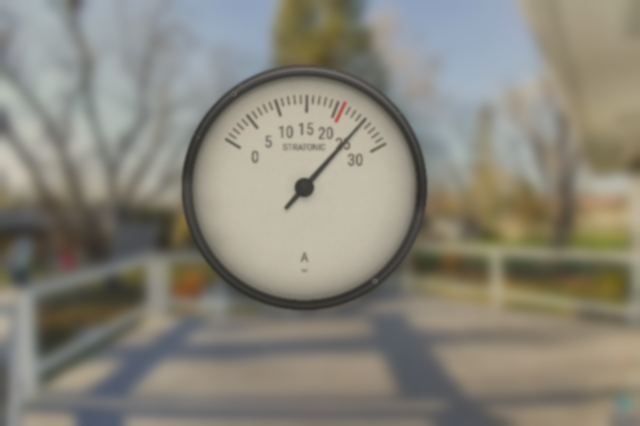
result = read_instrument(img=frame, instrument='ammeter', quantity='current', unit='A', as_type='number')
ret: 25 A
